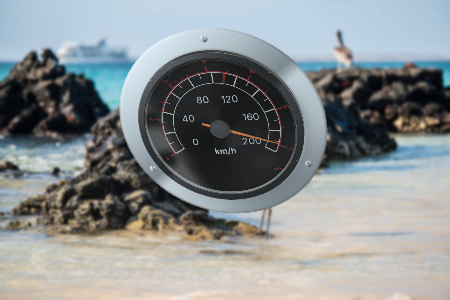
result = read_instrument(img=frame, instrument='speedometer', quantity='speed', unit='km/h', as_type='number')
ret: 190 km/h
